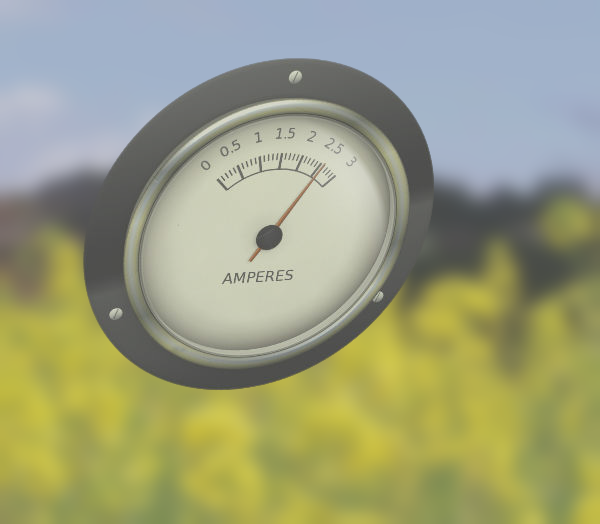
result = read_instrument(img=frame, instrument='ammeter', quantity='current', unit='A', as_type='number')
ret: 2.5 A
